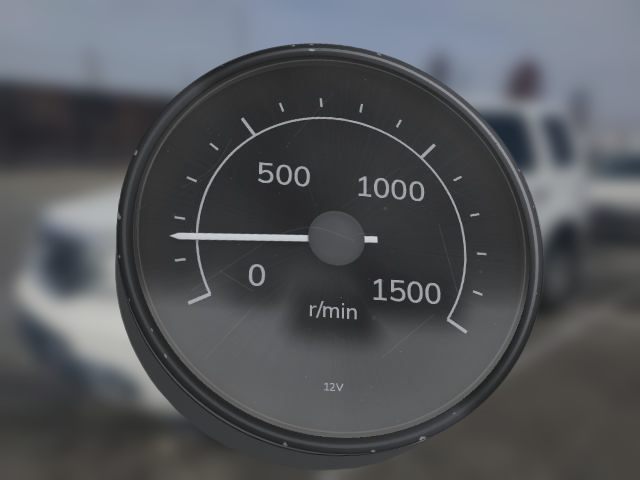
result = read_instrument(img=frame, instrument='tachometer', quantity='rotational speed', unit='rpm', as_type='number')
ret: 150 rpm
